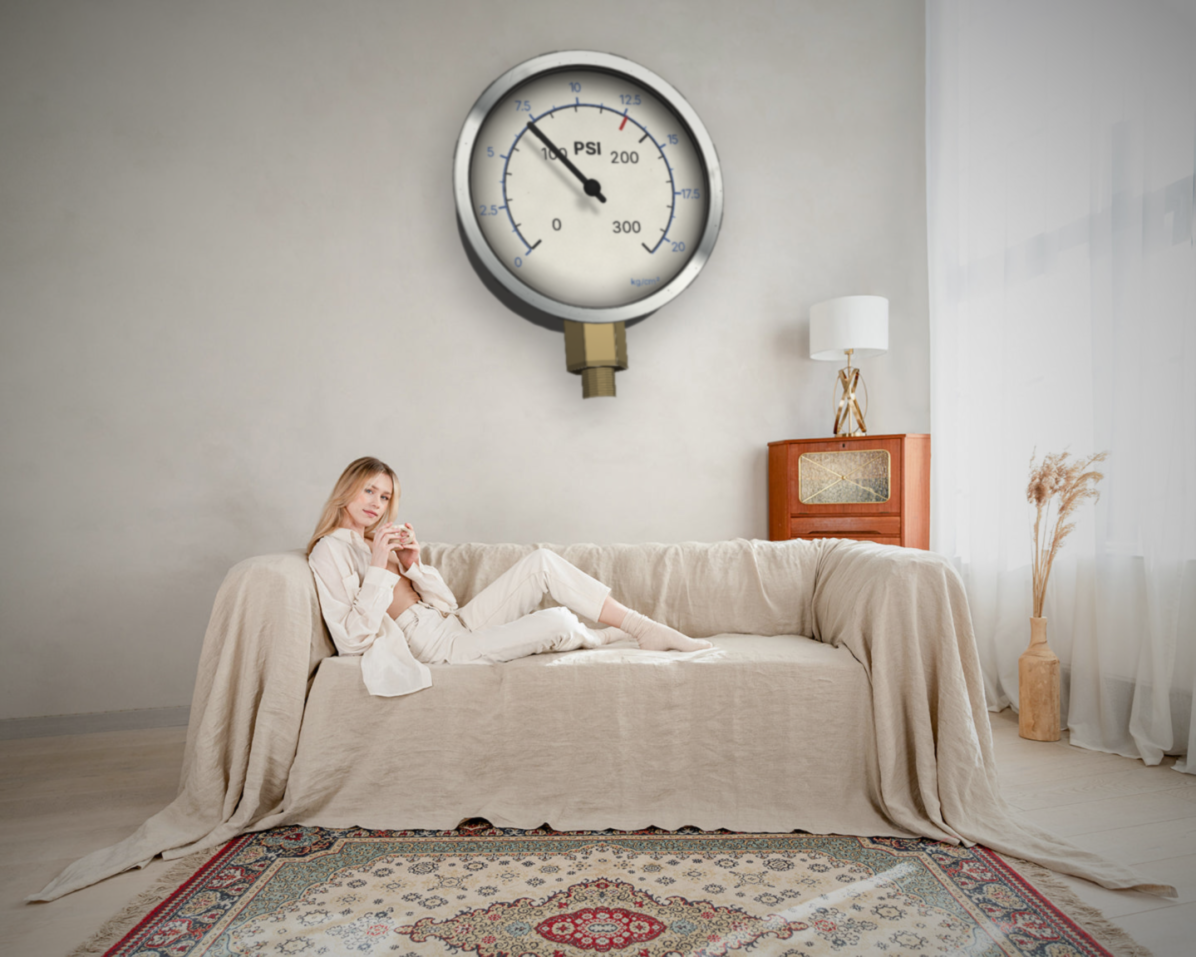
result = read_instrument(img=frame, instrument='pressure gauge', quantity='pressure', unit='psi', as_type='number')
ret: 100 psi
